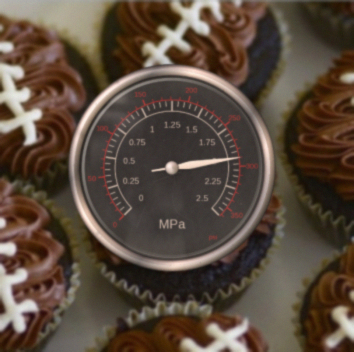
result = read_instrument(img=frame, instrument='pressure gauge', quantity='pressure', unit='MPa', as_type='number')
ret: 2 MPa
